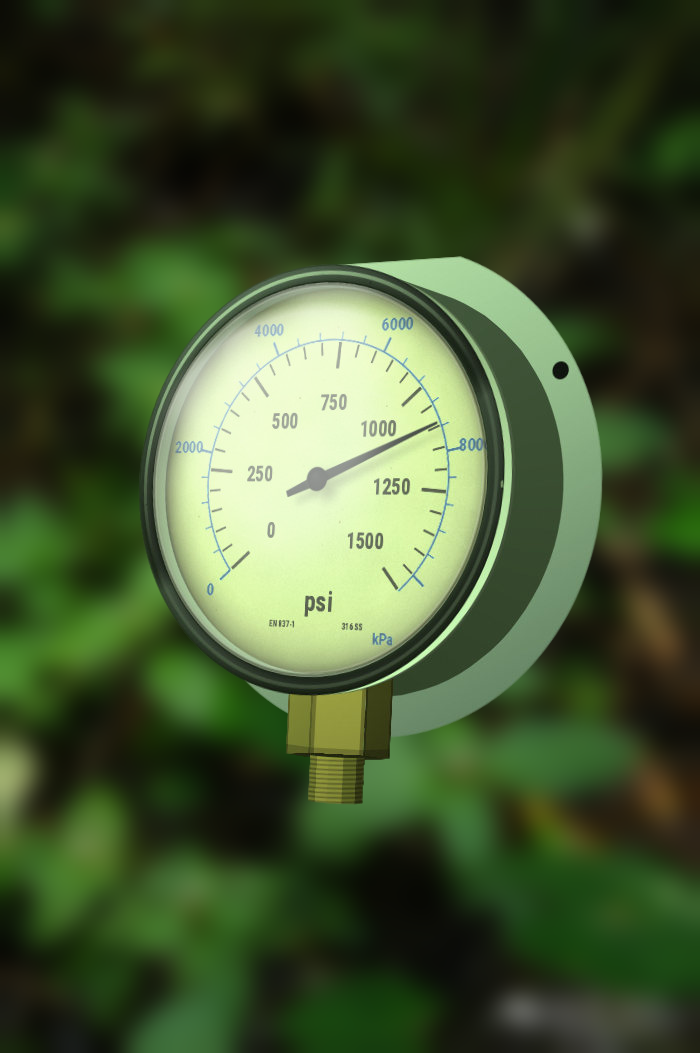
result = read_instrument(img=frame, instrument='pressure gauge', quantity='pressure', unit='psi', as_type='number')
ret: 1100 psi
